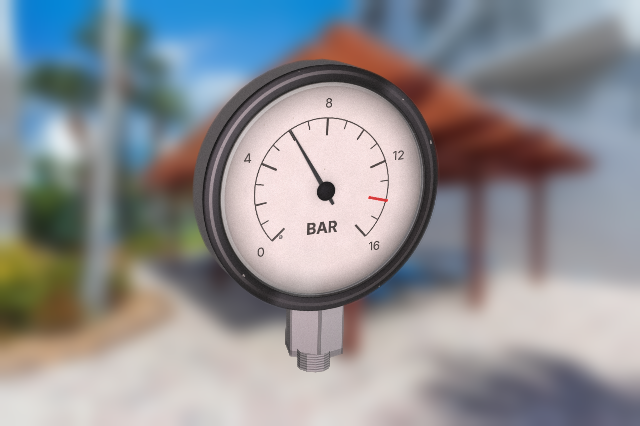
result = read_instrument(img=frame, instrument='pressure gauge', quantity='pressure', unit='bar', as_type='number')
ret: 6 bar
